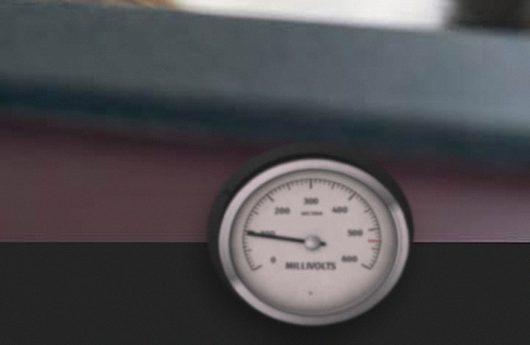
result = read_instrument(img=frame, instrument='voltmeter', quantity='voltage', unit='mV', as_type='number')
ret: 100 mV
